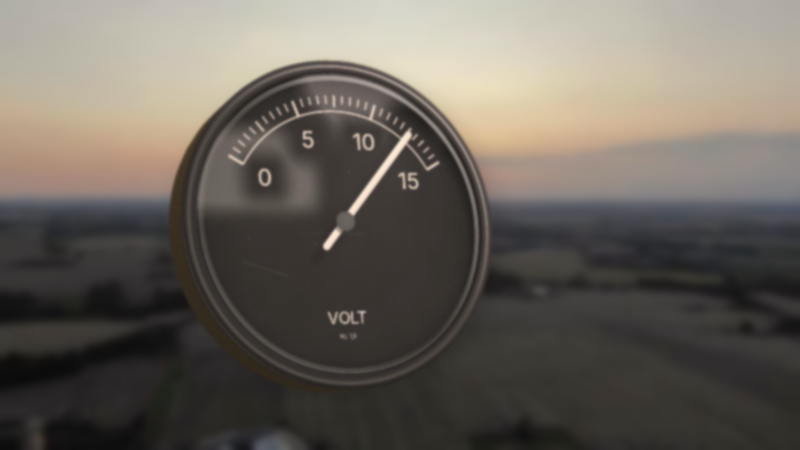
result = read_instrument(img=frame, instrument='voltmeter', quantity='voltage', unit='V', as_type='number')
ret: 12.5 V
